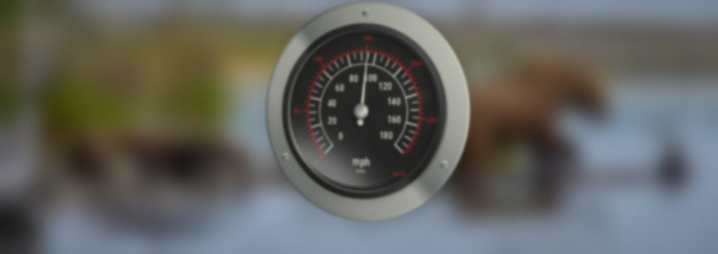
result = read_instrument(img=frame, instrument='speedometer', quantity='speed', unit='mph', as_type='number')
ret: 95 mph
